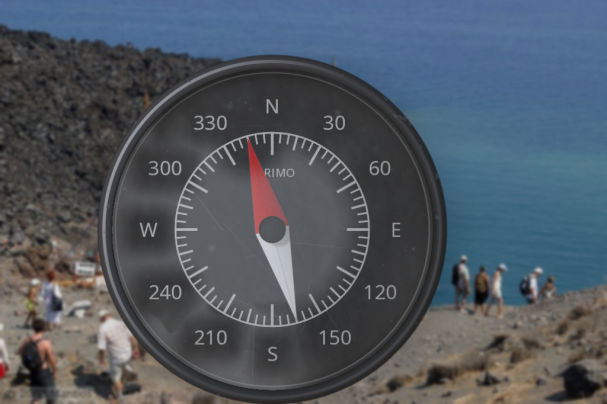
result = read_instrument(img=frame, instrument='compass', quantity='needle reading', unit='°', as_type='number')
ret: 345 °
